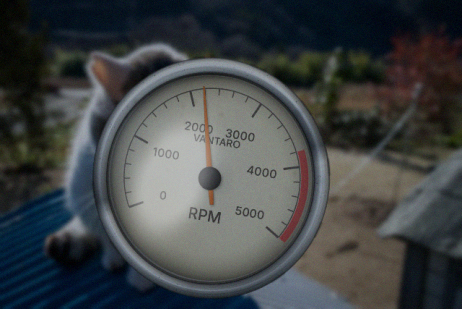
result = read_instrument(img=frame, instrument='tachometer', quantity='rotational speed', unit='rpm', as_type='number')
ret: 2200 rpm
